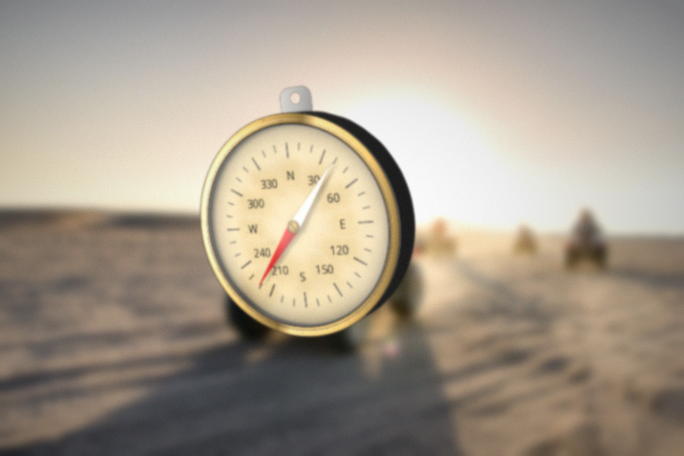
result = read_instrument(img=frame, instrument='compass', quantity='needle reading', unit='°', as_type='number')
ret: 220 °
